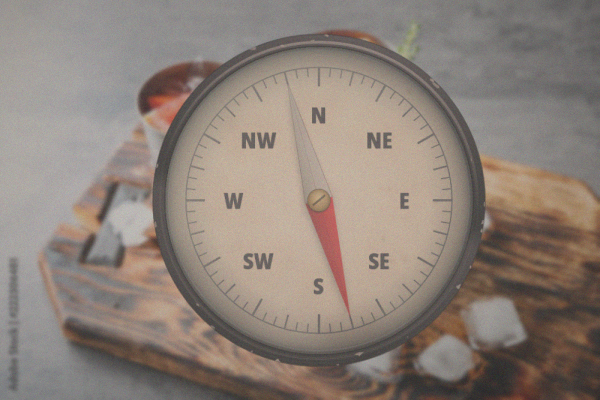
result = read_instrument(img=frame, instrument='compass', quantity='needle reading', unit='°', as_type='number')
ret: 165 °
